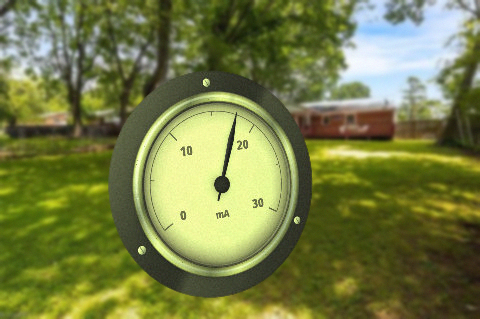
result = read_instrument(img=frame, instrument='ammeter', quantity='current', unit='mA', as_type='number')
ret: 17.5 mA
